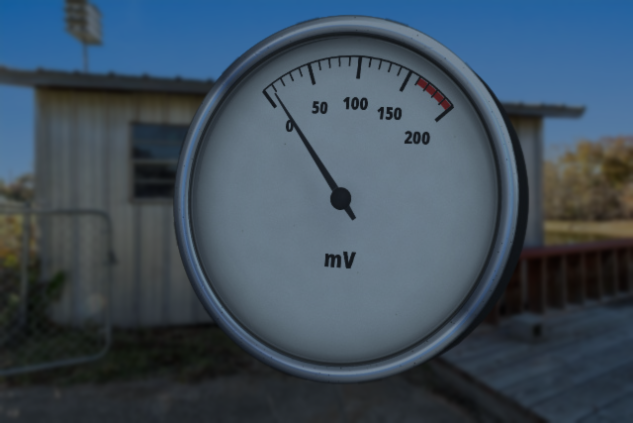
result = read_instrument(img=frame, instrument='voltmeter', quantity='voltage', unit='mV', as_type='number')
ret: 10 mV
